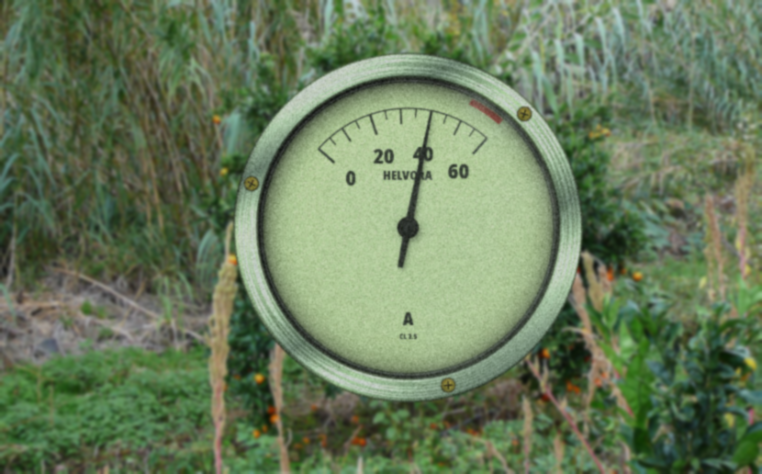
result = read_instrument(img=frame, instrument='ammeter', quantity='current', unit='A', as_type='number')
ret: 40 A
